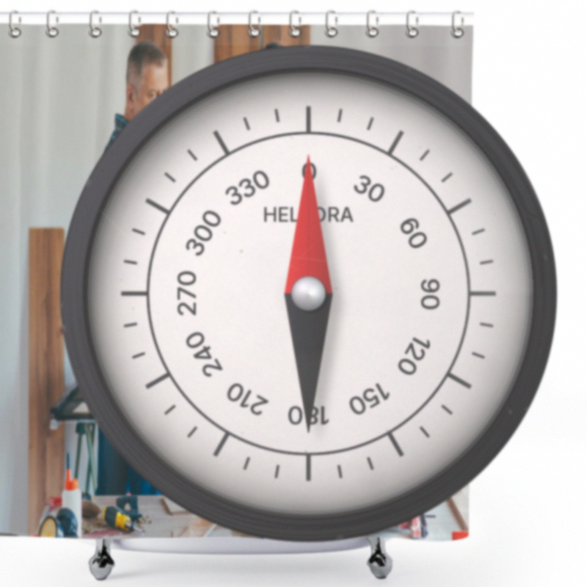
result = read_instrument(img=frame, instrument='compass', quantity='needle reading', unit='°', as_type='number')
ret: 0 °
